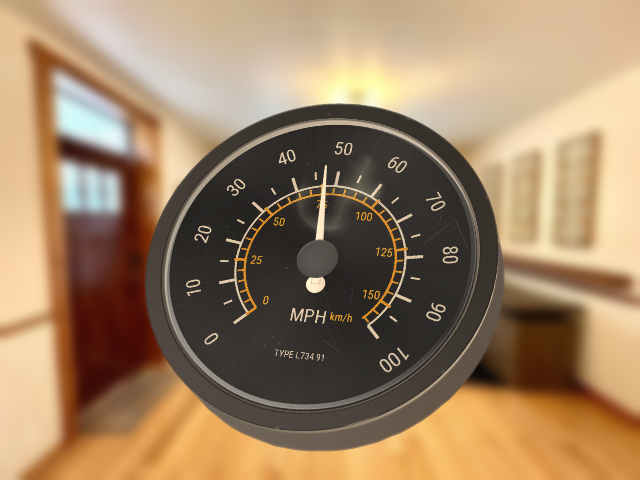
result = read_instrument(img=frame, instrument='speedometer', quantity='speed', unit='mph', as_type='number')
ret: 47.5 mph
